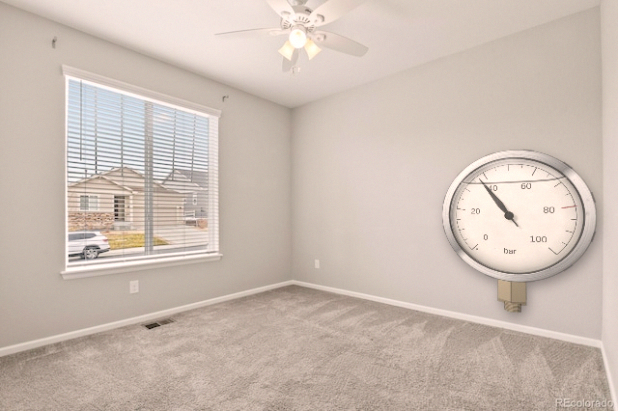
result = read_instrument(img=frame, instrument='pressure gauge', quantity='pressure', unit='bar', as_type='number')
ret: 37.5 bar
